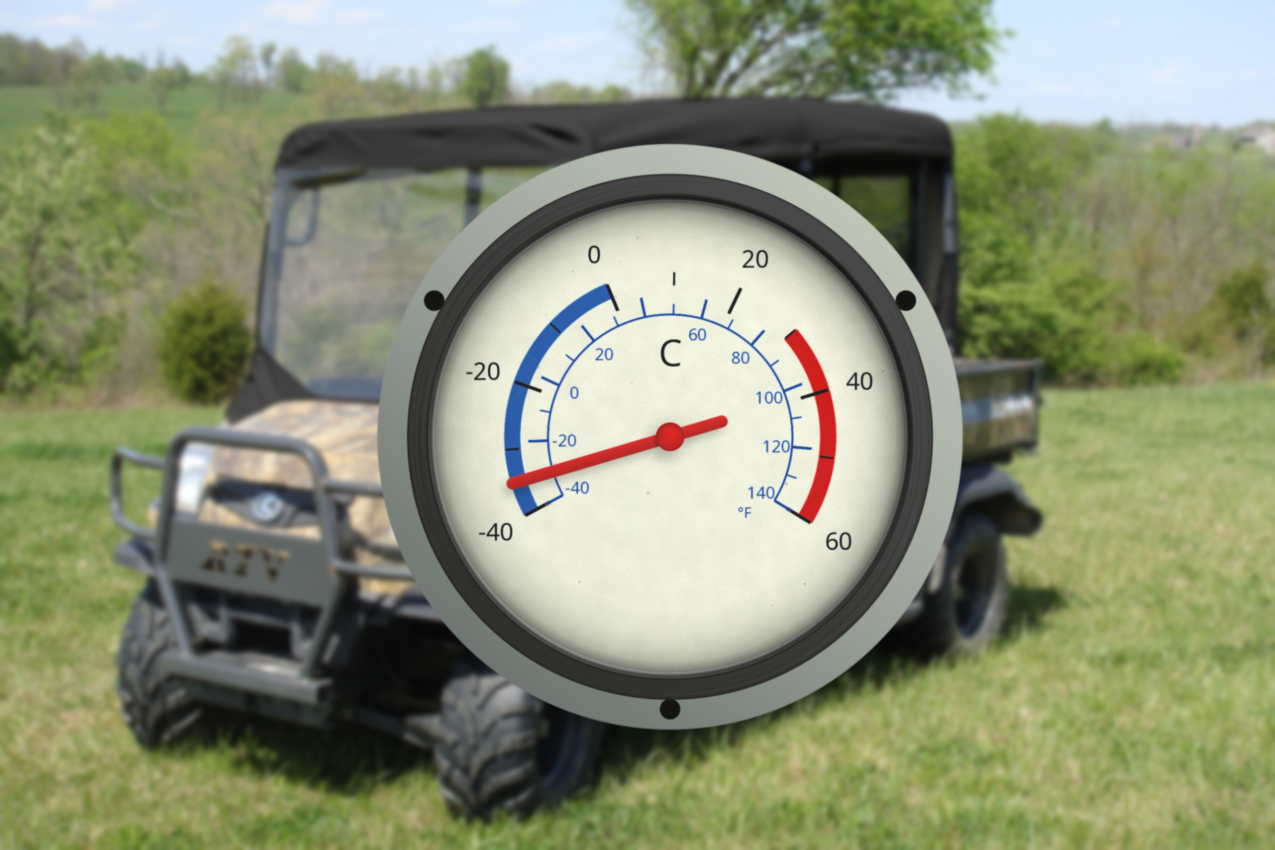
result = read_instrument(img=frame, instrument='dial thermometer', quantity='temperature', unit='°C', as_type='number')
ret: -35 °C
